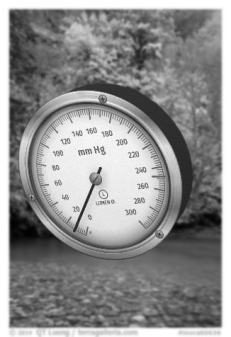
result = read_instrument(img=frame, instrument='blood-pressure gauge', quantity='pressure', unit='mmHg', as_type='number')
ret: 10 mmHg
